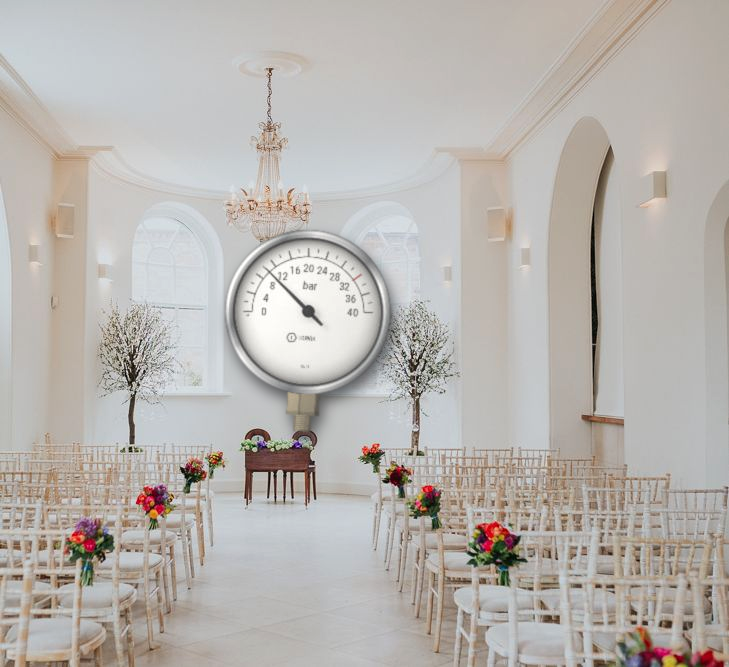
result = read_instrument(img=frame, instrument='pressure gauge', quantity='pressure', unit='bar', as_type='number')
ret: 10 bar
